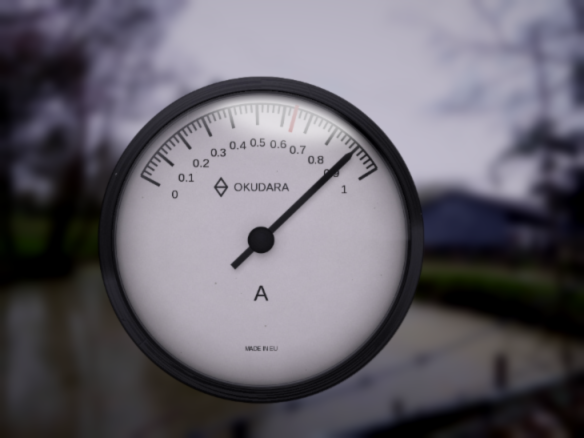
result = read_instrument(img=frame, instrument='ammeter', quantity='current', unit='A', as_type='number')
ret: 0.9 A
